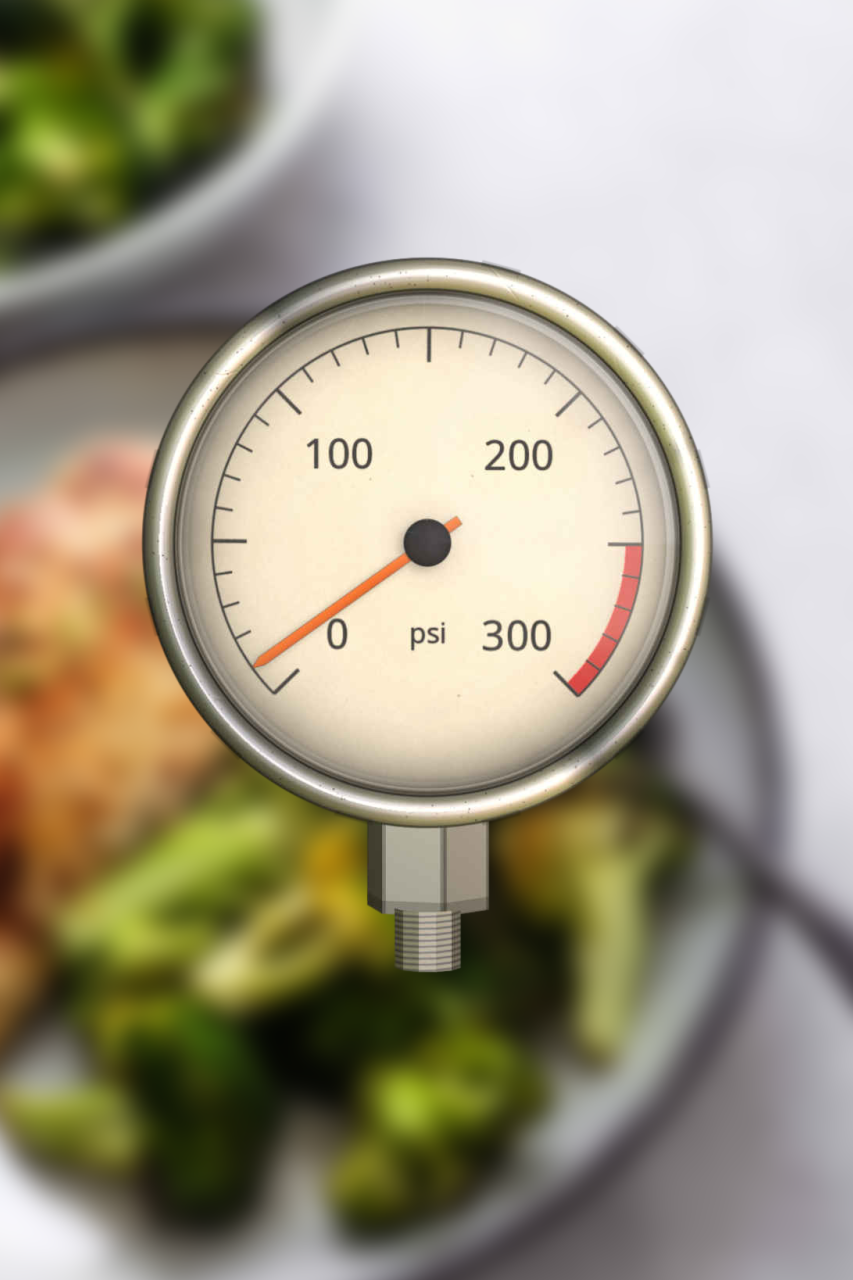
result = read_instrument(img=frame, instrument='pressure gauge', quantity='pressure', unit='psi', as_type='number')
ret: 10 psi
